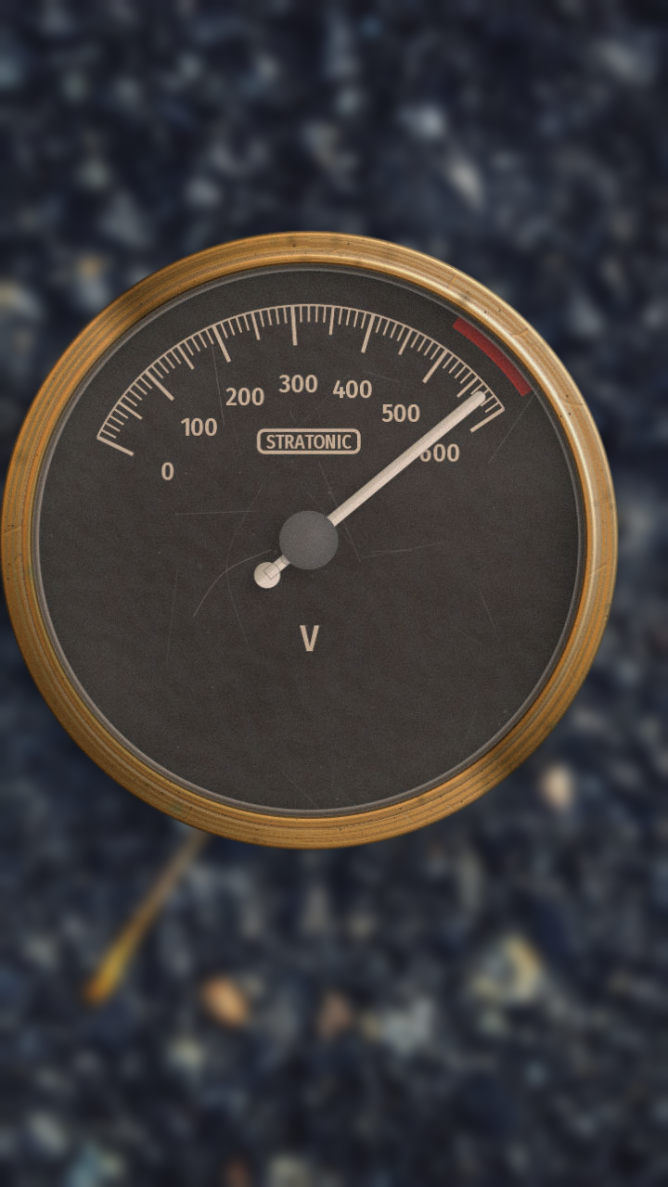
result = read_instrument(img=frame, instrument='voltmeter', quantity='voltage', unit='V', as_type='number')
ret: 570 V
